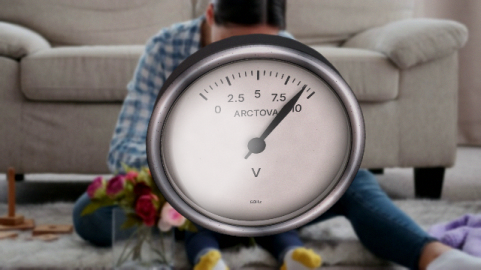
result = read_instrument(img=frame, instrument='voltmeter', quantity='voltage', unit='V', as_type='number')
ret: 9 V
